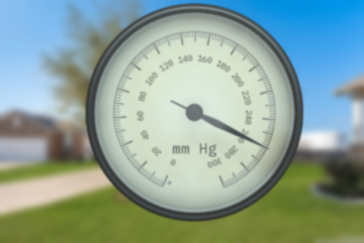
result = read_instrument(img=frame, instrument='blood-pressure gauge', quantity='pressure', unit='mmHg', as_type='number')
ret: 260 mmHg
